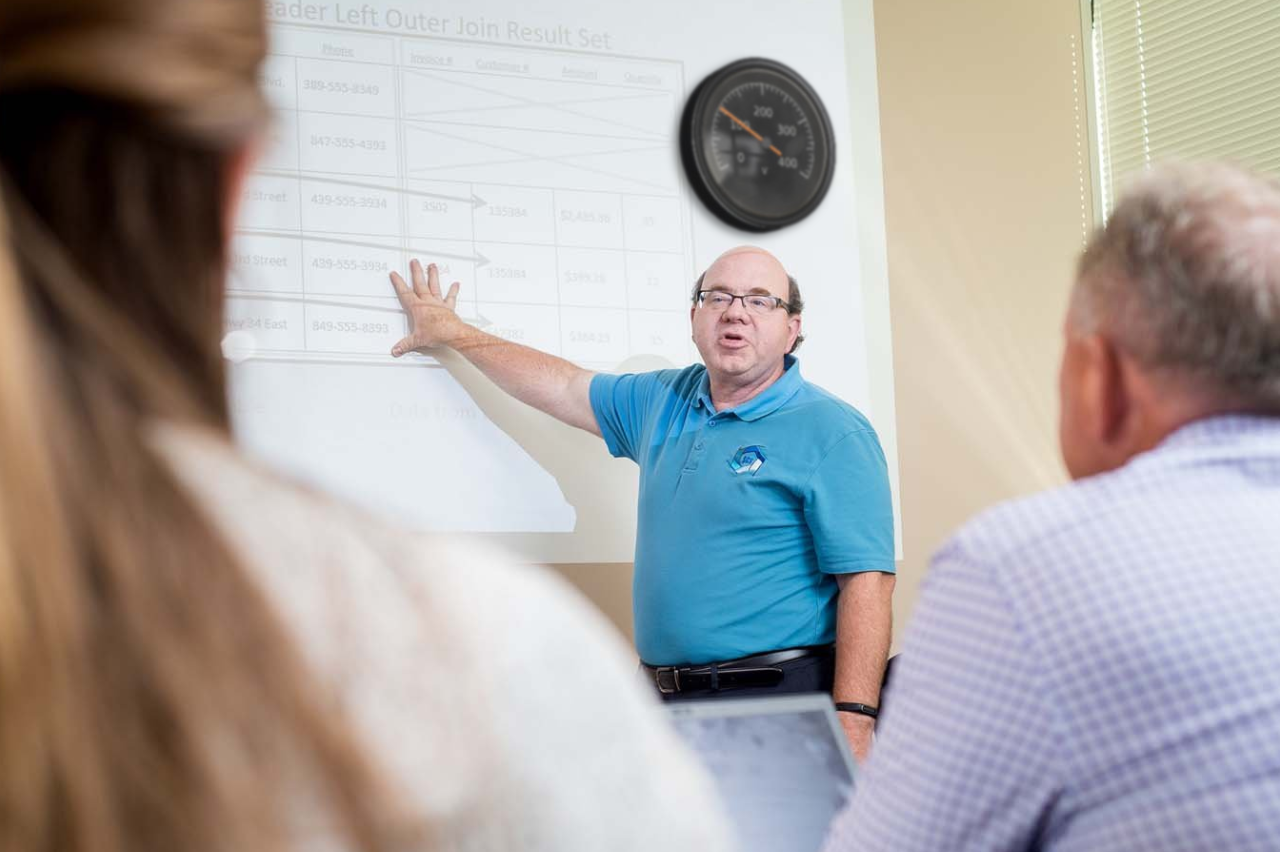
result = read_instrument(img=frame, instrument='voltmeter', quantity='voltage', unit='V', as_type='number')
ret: 100 V
